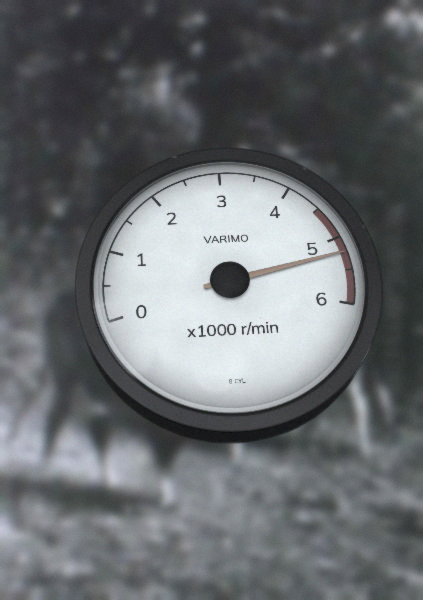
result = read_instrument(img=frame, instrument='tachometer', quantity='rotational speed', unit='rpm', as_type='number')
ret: 5250 rpm
